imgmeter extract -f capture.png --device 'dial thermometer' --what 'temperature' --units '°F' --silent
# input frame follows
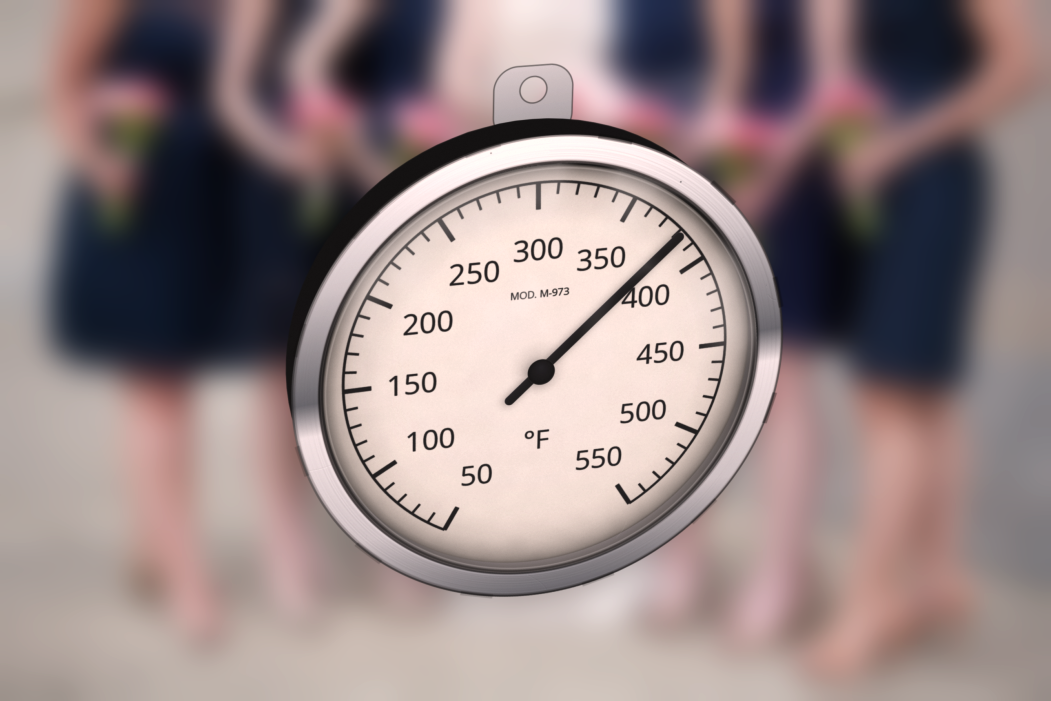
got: 380 °F
